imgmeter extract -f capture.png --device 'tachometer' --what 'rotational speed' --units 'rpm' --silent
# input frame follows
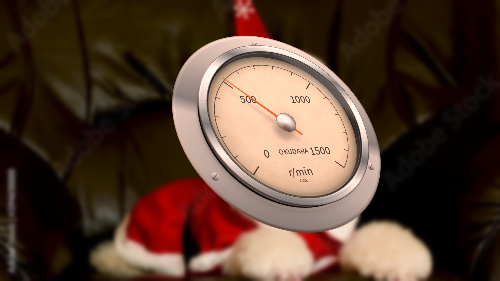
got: 500 rpm
